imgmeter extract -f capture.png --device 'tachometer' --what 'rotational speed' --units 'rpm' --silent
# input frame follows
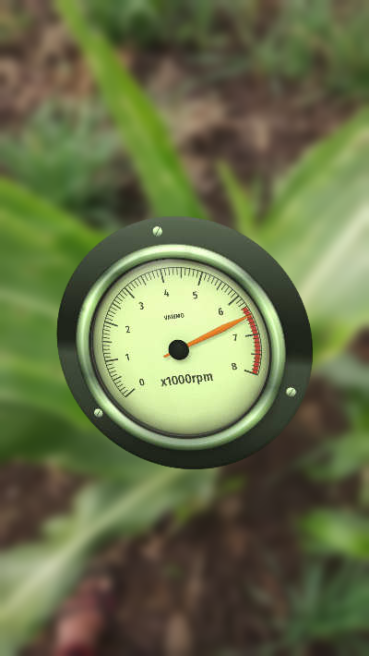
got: 6500 rpm
